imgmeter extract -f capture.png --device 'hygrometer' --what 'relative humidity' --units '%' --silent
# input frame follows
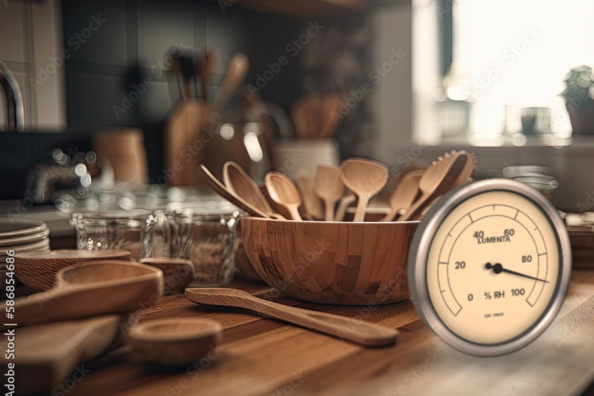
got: 90 %
